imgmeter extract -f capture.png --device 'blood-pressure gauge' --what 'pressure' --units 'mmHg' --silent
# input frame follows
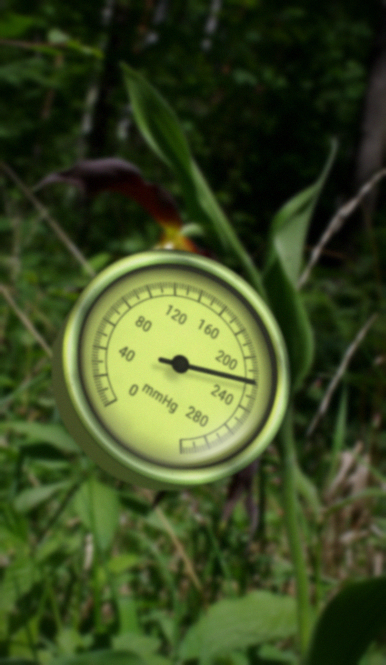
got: 220 mmHg
